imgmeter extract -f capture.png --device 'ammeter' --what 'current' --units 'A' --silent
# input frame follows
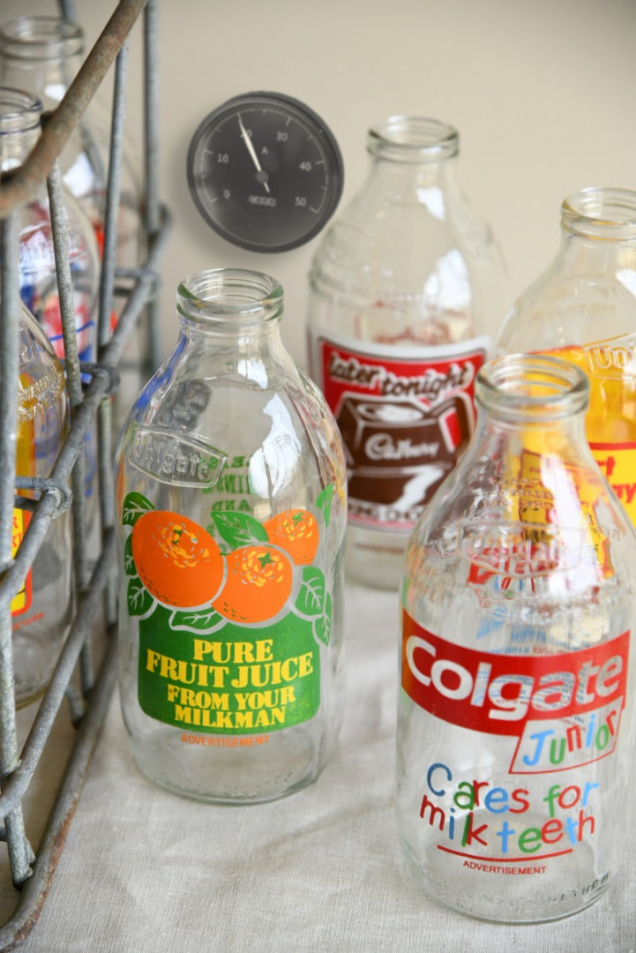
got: 20 A
